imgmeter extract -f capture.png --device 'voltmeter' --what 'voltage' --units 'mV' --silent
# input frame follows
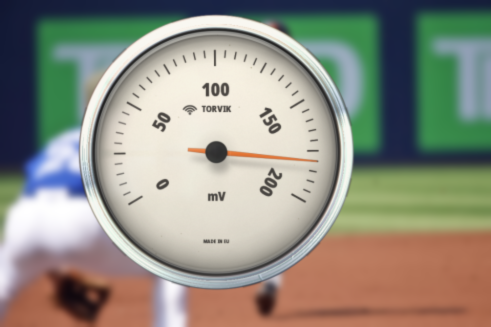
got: 180 mV
